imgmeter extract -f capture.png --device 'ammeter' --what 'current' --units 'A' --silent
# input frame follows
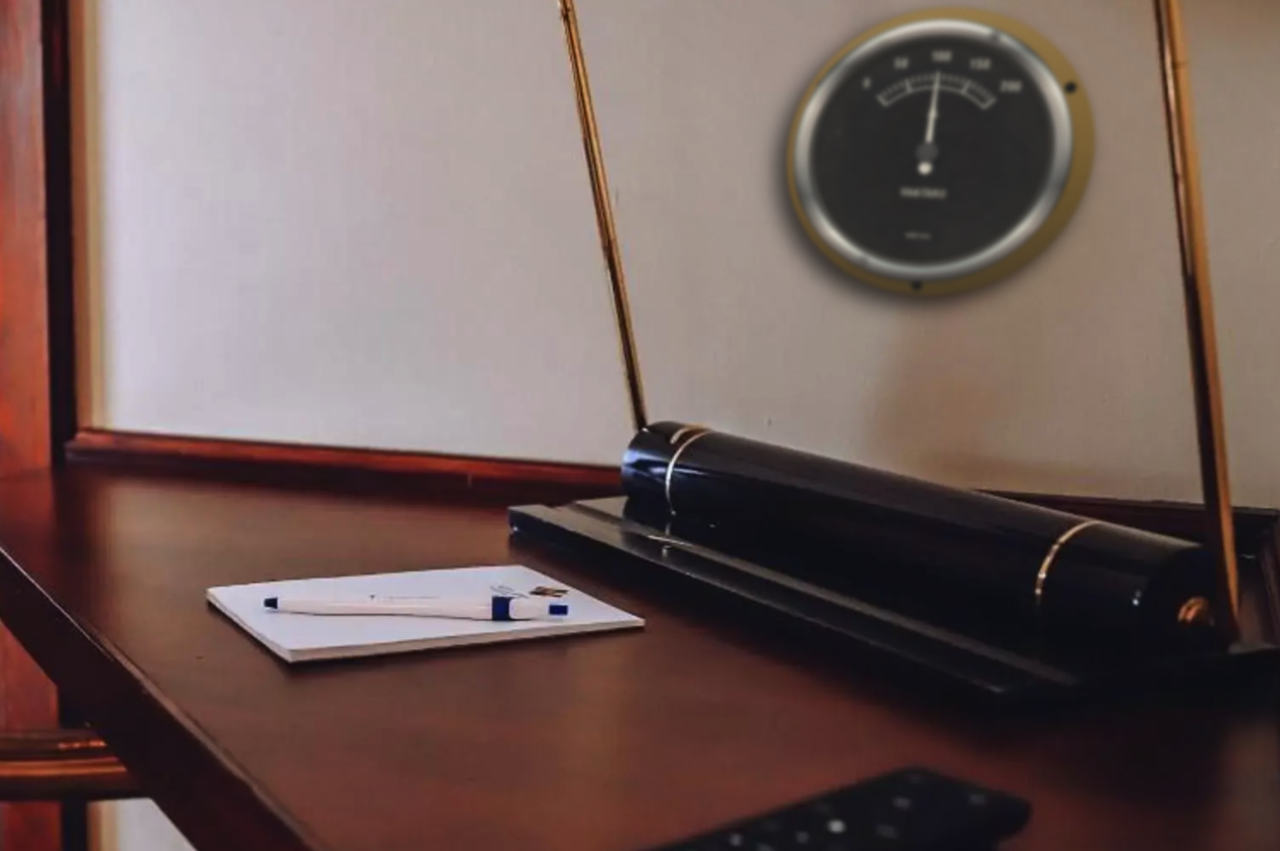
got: 100 A
